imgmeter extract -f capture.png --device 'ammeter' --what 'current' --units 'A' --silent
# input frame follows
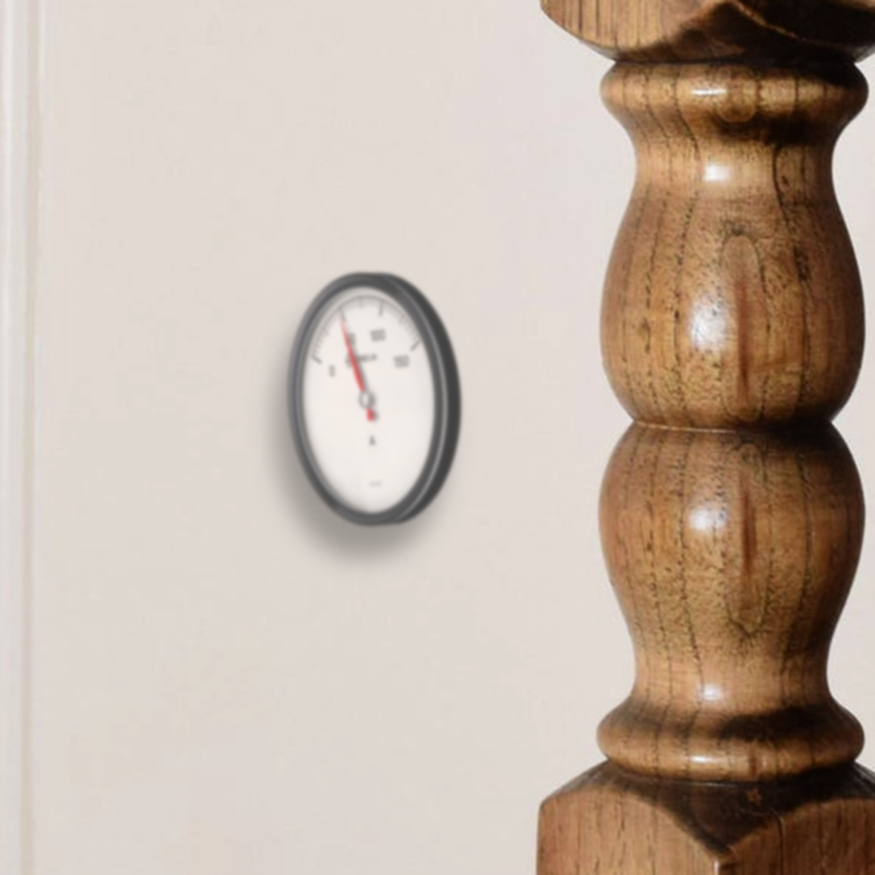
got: 50 A
